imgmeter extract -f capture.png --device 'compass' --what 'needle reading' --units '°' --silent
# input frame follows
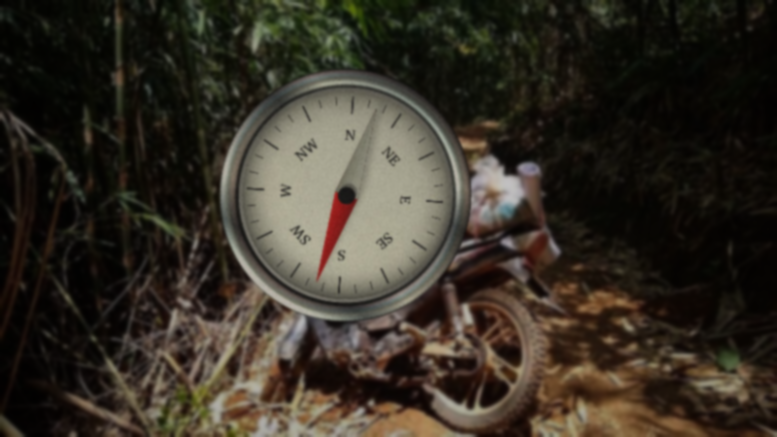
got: 195 °
